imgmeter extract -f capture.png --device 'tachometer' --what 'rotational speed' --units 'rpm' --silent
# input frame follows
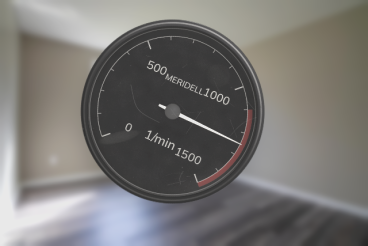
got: 1250 rpm
